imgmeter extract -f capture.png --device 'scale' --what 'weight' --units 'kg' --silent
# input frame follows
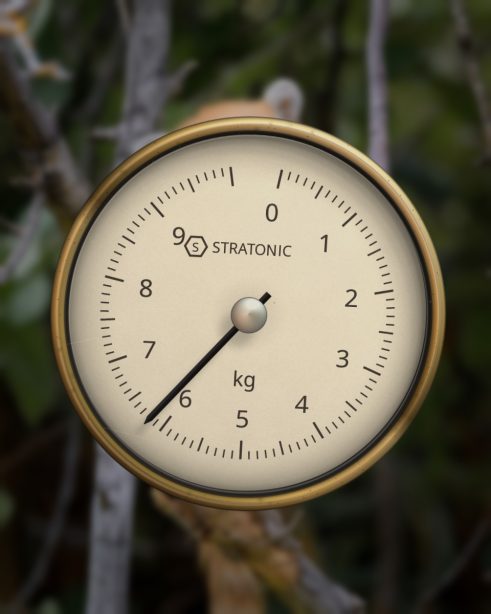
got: 6.2 kg
